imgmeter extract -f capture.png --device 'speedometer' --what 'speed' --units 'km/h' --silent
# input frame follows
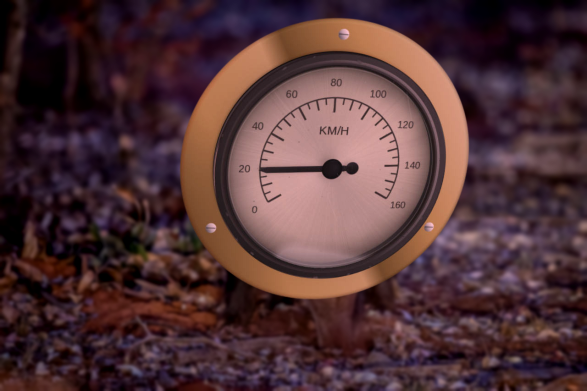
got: 20 km/h
